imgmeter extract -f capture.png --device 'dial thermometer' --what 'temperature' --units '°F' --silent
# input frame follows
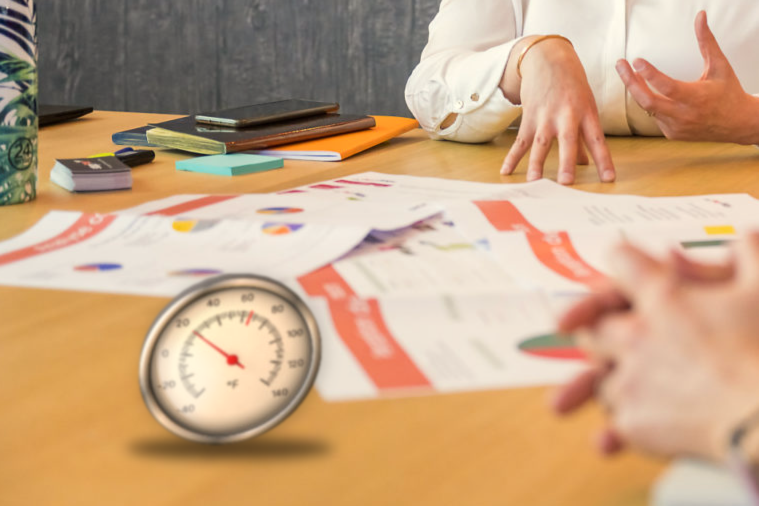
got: 20 °F
